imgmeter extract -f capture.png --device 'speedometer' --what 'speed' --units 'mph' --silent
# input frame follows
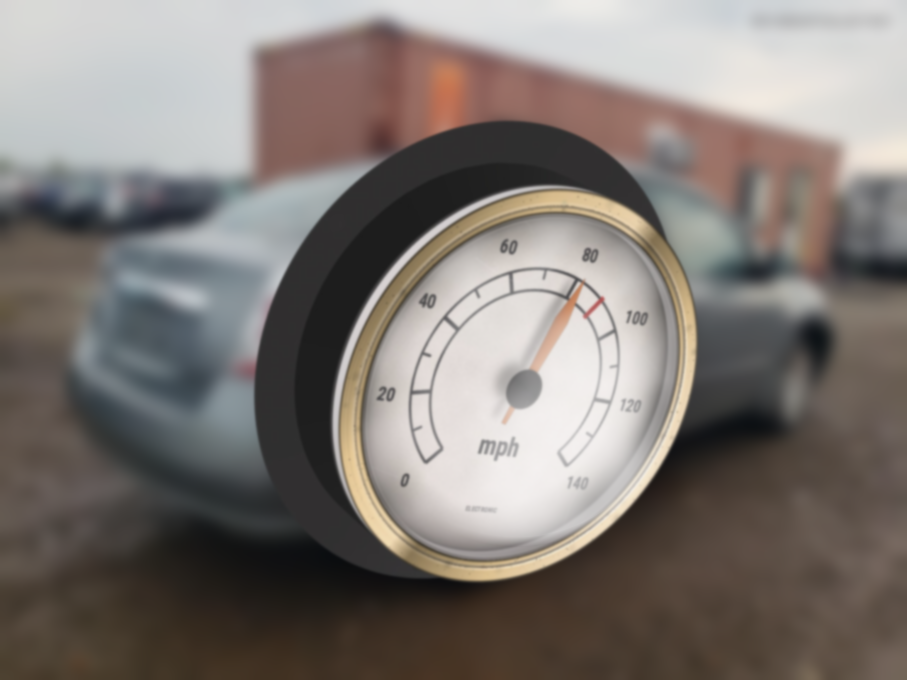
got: 80 mph
